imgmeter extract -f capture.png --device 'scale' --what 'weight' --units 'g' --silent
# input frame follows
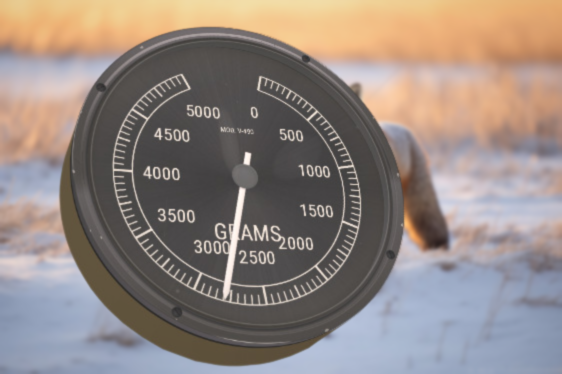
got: 2800 g
